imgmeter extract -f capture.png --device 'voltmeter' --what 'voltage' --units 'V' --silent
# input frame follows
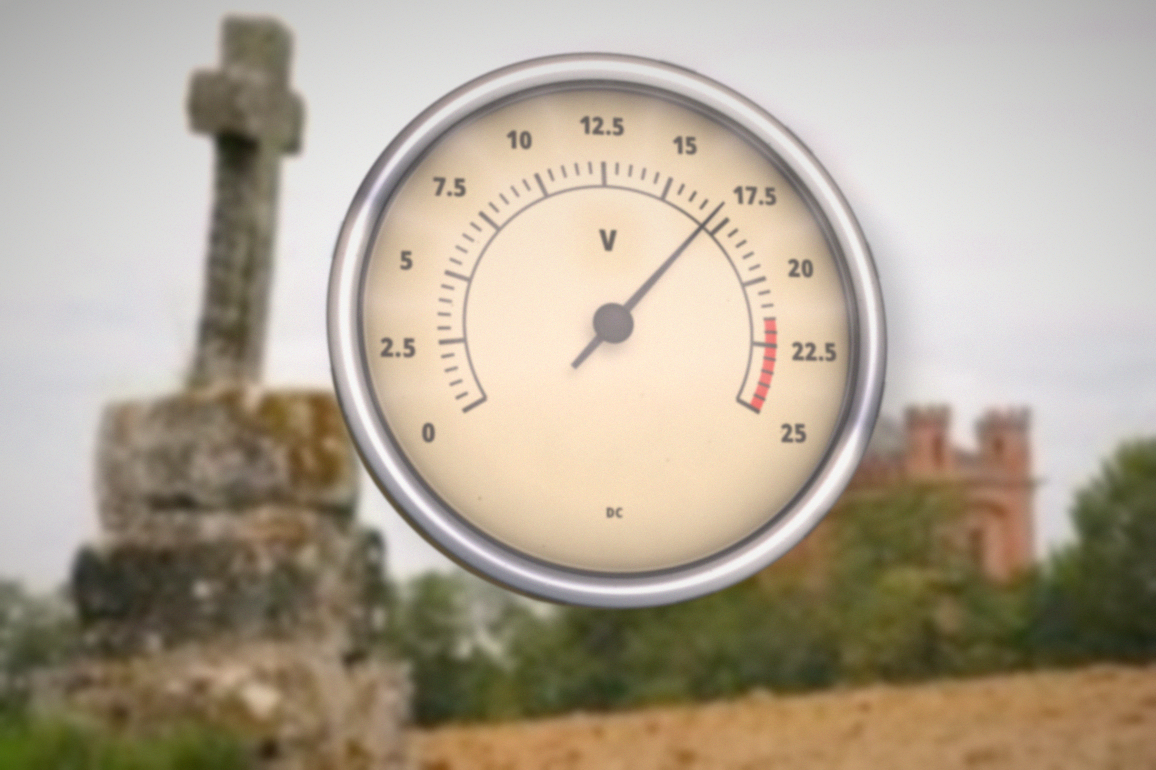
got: 17 V
